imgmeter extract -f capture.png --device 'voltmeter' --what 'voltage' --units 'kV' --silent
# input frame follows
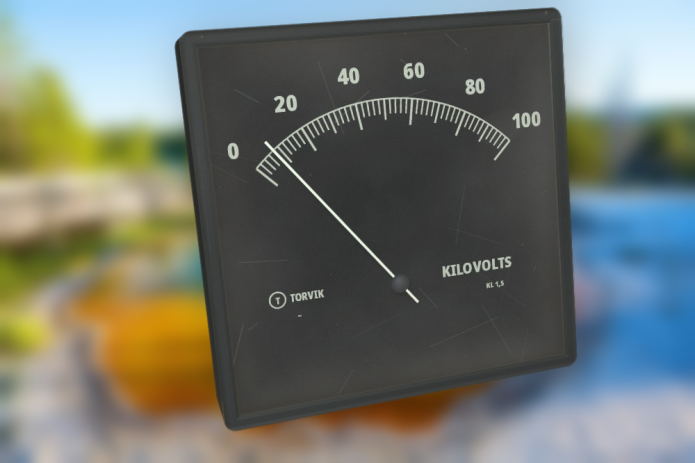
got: 8 kV
